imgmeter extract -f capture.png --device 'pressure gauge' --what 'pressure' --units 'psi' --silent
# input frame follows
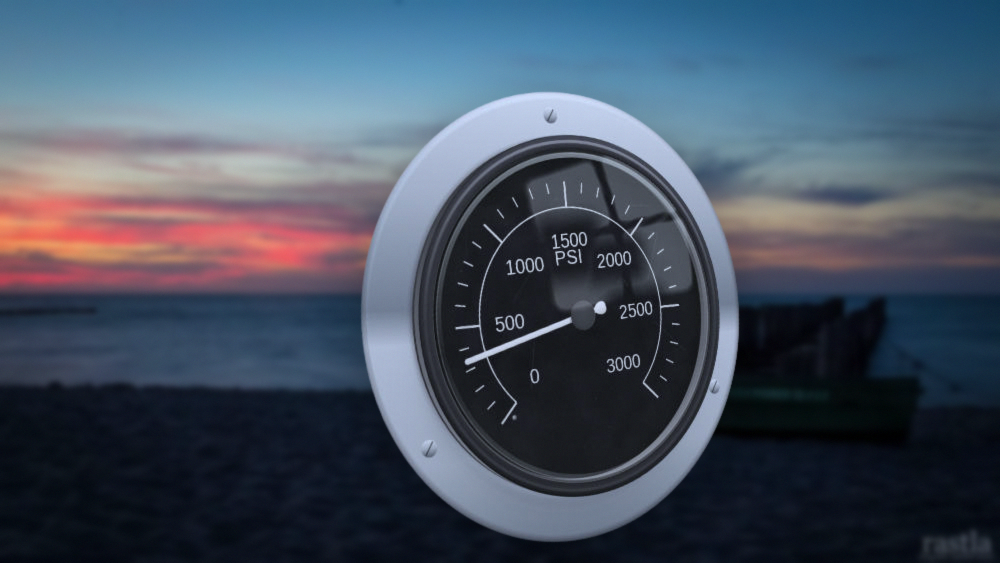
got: 350 psi
